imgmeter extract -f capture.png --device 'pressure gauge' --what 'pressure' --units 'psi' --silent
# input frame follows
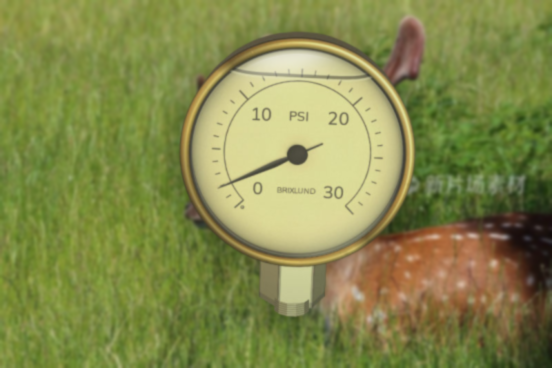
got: 2 psi
